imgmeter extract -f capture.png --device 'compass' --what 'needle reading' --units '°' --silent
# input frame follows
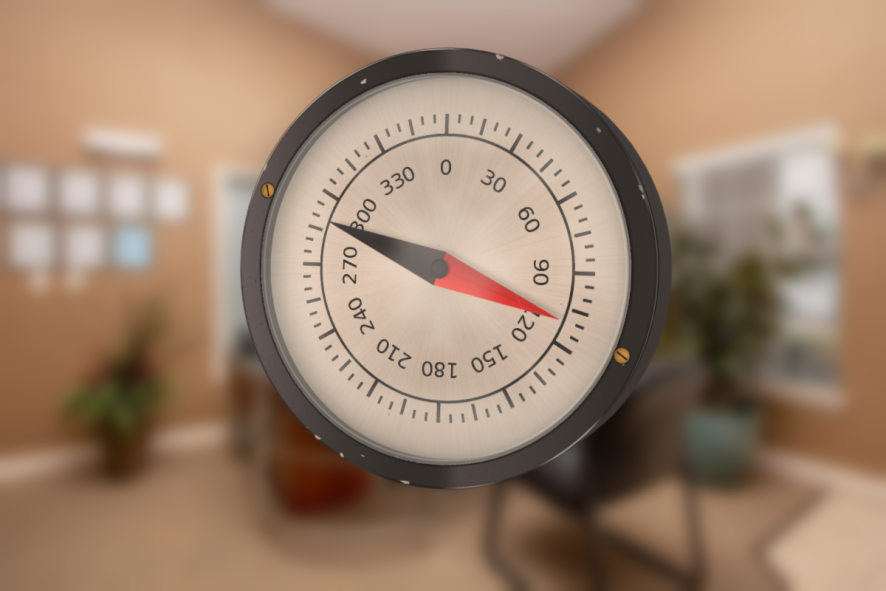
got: 110 °
